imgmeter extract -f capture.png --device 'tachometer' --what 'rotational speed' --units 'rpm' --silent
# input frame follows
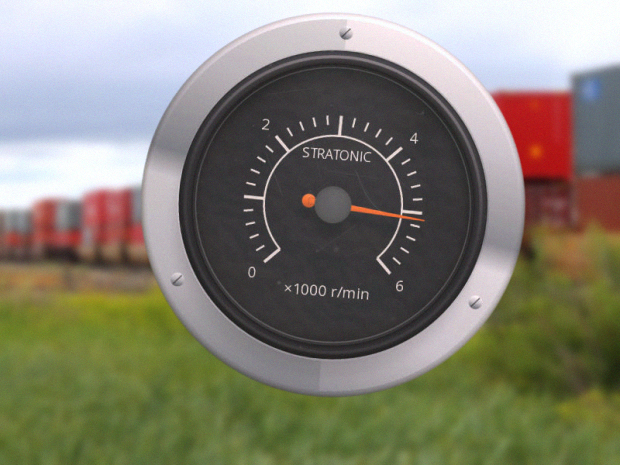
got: 5100 rpm
